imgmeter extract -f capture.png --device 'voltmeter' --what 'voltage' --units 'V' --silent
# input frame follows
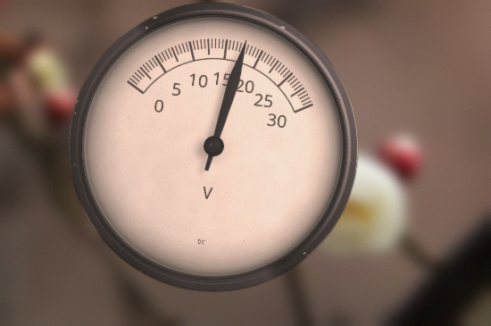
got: 17.5 V
